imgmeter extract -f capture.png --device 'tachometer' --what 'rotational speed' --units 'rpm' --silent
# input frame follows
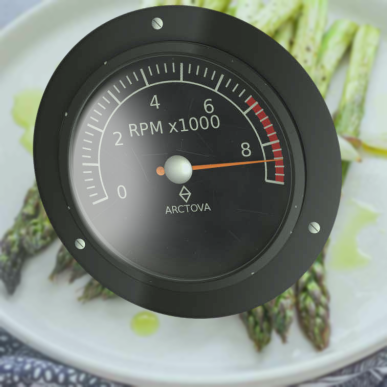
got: 8400 rpm
